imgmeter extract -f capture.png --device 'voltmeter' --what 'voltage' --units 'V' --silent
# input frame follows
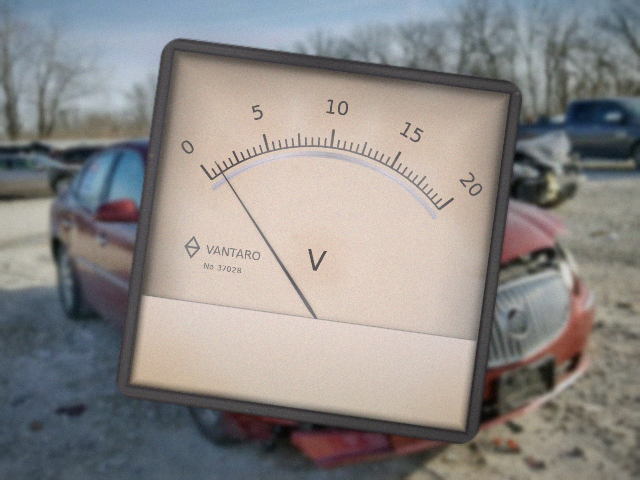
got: 1 V
